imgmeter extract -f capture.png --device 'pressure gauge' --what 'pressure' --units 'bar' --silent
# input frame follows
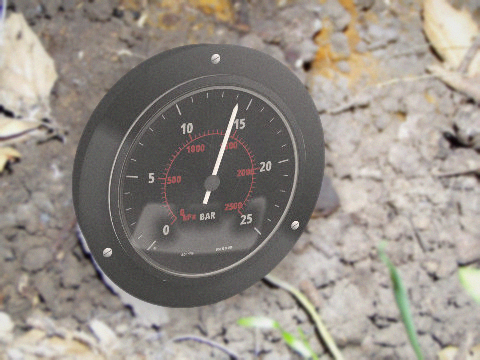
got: 14 bar
